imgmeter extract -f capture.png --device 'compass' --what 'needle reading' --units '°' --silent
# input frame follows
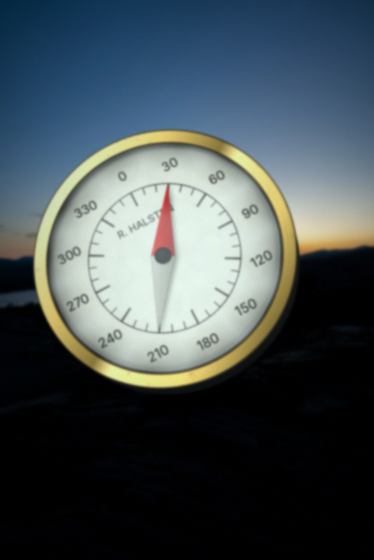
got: 30 °
